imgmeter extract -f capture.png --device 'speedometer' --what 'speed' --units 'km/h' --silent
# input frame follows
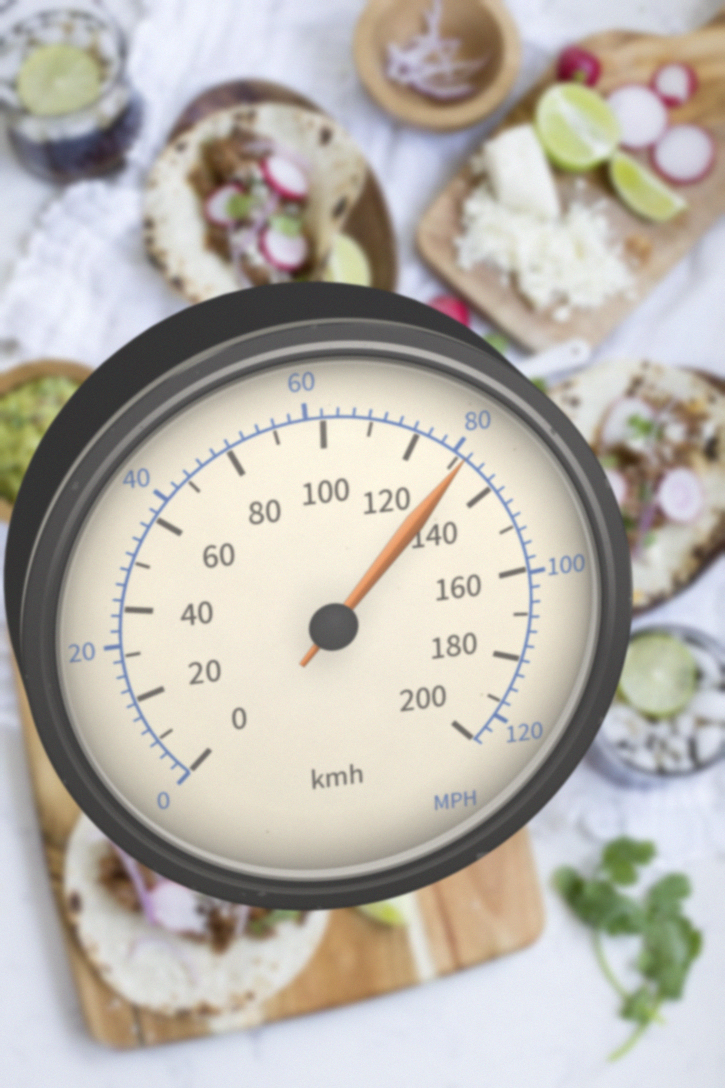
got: 130 km/h
